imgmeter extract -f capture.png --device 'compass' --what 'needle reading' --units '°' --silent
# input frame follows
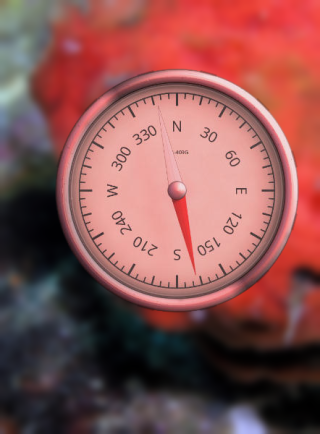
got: 167.5 °
